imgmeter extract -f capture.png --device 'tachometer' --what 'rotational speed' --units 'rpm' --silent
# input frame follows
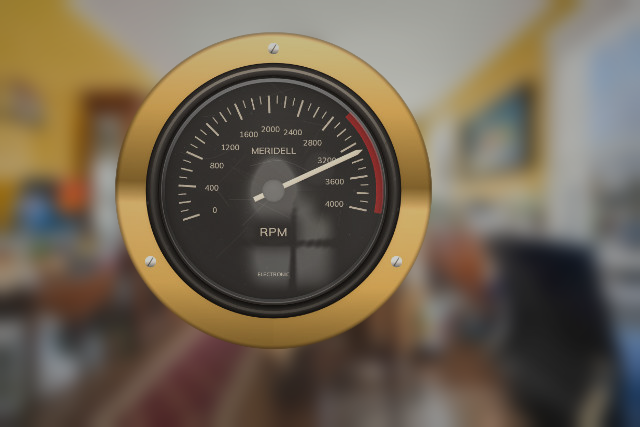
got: 3300 rpm
